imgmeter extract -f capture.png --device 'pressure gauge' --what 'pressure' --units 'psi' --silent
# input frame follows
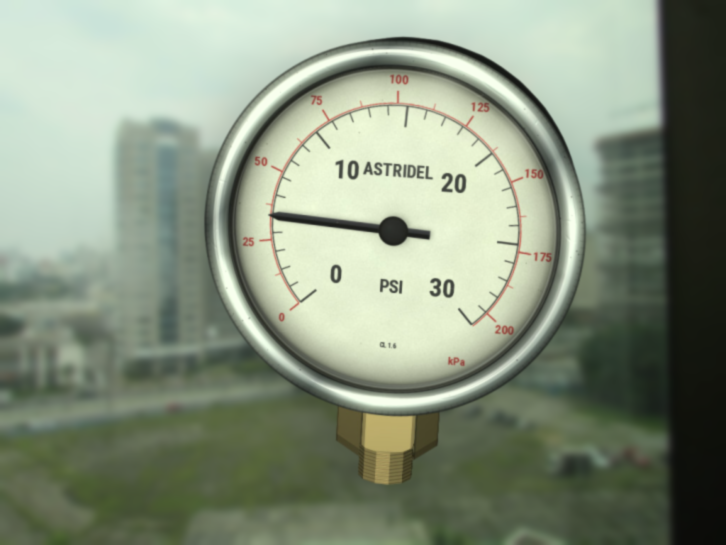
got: 5 psi
